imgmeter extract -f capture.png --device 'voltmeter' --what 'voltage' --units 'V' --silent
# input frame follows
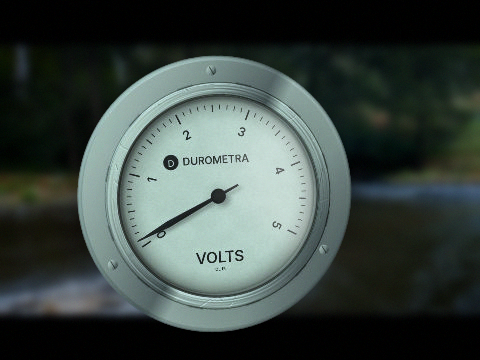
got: 0.1 V
